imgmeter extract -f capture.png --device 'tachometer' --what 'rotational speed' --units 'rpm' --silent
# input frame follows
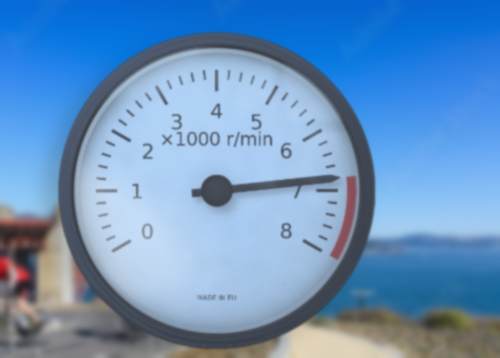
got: 6800 rpm
